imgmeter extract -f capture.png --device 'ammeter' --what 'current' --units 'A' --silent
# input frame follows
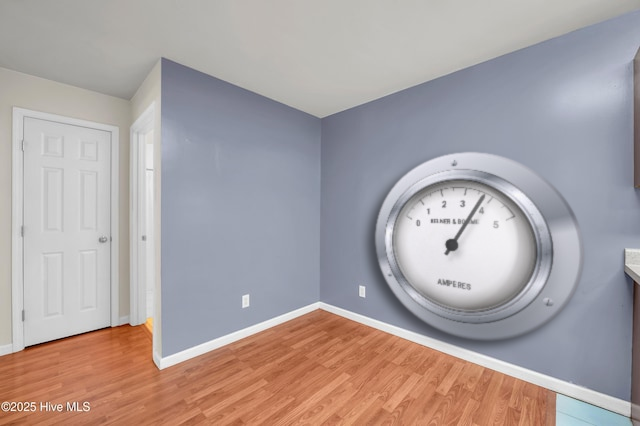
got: 3.75 A
